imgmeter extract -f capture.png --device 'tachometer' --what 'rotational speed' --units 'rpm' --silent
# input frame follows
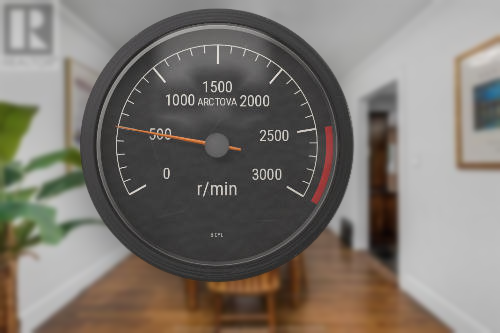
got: 500 rpm
